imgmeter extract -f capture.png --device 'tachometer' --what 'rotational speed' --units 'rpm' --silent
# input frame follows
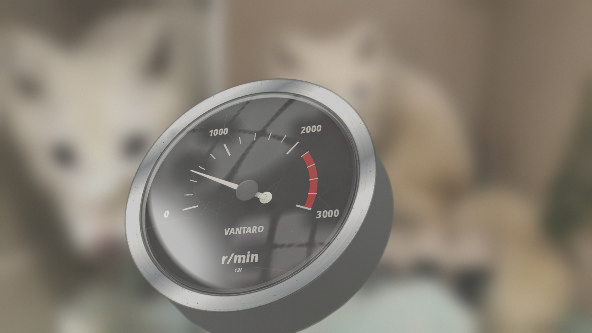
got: 500 rpm
